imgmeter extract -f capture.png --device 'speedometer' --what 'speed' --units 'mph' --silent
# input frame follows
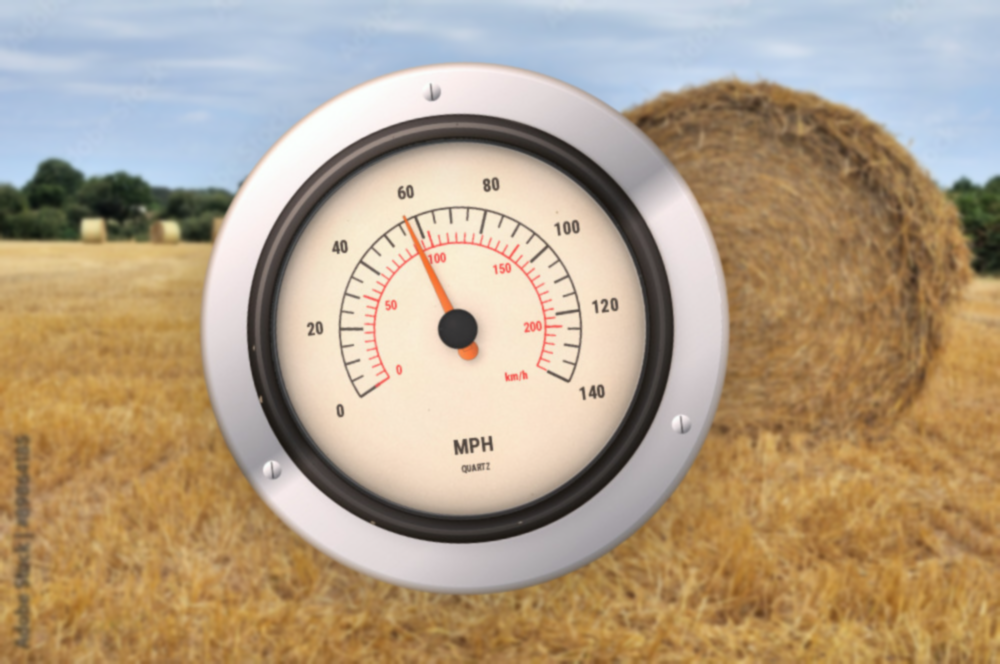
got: 57.5 mph
